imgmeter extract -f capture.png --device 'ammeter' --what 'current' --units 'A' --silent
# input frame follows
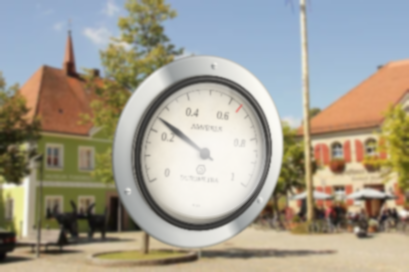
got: 0.25 A
